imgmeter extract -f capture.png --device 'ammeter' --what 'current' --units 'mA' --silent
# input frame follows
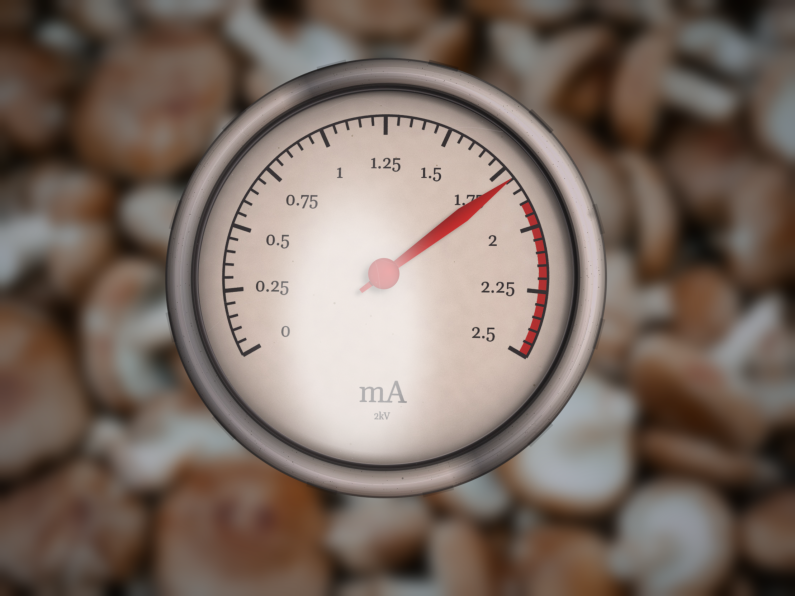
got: 1.8 mA
